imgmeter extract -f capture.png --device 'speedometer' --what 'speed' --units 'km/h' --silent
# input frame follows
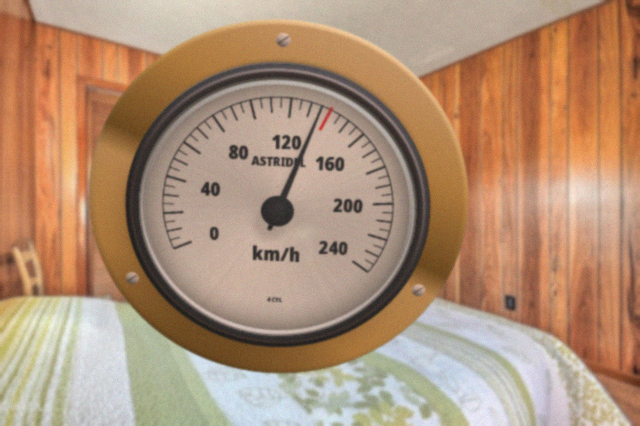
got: 135 km/h
